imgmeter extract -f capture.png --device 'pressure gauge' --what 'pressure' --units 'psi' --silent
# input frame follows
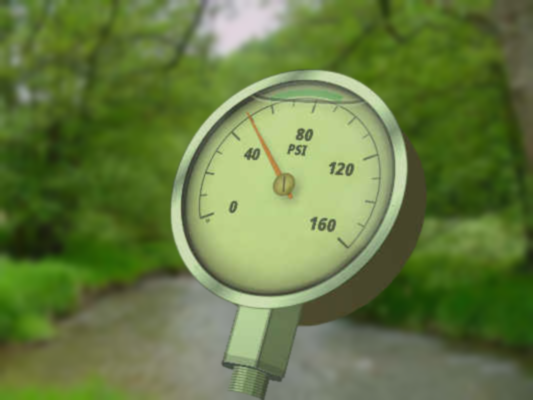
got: 50 psi
